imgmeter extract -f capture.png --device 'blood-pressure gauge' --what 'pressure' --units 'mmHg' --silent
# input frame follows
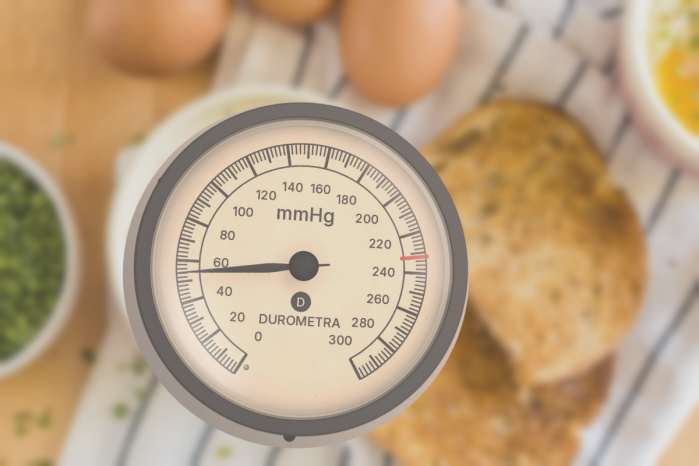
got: 54 mmHg
